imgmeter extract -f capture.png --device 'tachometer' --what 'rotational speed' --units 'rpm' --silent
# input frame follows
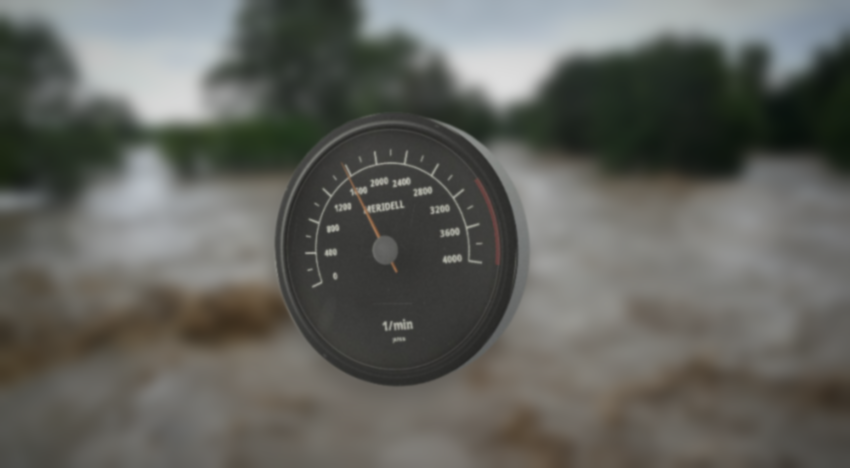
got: 1600 rpm
